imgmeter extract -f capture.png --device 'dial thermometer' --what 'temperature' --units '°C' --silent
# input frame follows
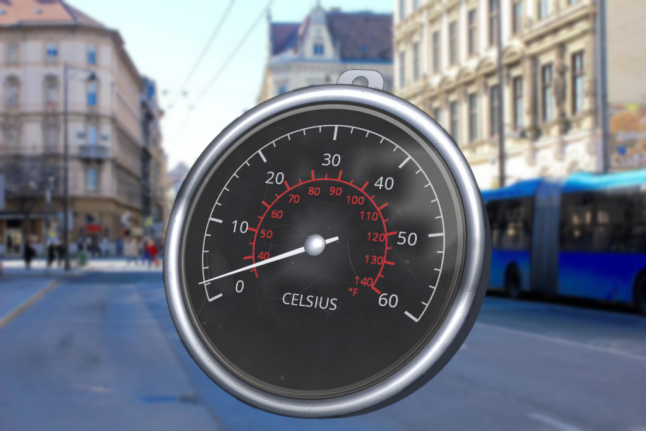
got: 2 °C
